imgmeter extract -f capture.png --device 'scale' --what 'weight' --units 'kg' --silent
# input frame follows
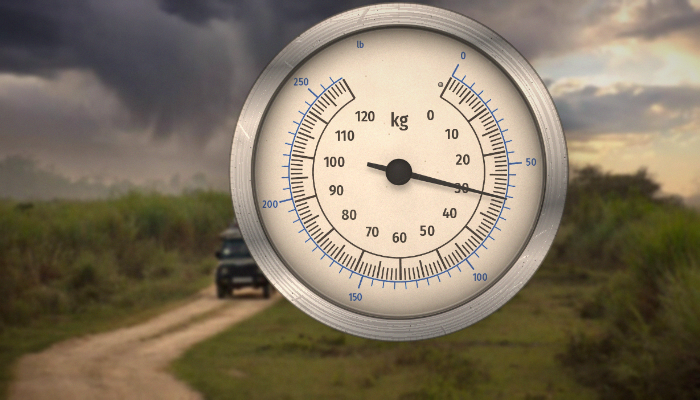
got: 30 kg
